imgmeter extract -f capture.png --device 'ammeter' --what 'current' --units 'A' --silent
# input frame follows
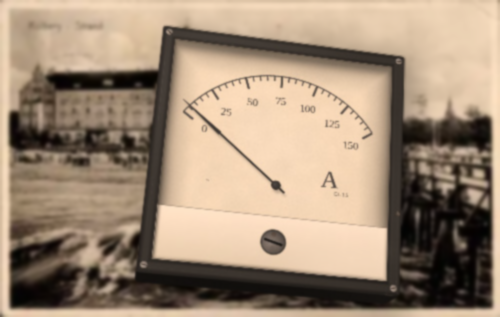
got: 5 A
